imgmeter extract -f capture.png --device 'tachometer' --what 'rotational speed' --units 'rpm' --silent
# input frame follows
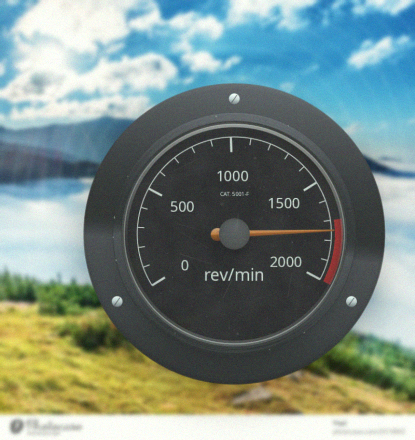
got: 1750 rpm
